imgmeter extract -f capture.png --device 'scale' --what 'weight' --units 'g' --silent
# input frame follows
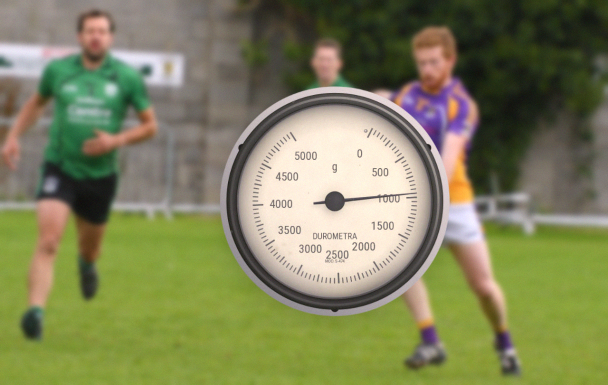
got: 950 g
